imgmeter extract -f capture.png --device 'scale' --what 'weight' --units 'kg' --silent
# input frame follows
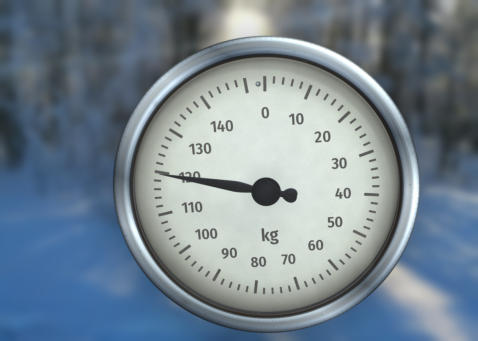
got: 120 kg
